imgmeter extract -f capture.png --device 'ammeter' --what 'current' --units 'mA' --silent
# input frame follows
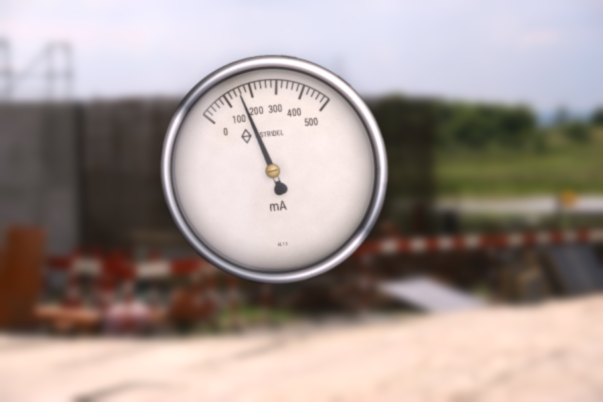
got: 160 mA
